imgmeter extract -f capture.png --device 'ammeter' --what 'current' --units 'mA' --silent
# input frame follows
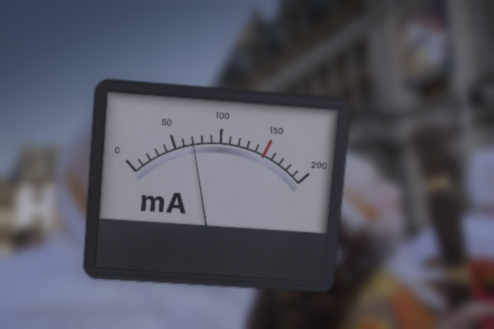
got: 70 mA
